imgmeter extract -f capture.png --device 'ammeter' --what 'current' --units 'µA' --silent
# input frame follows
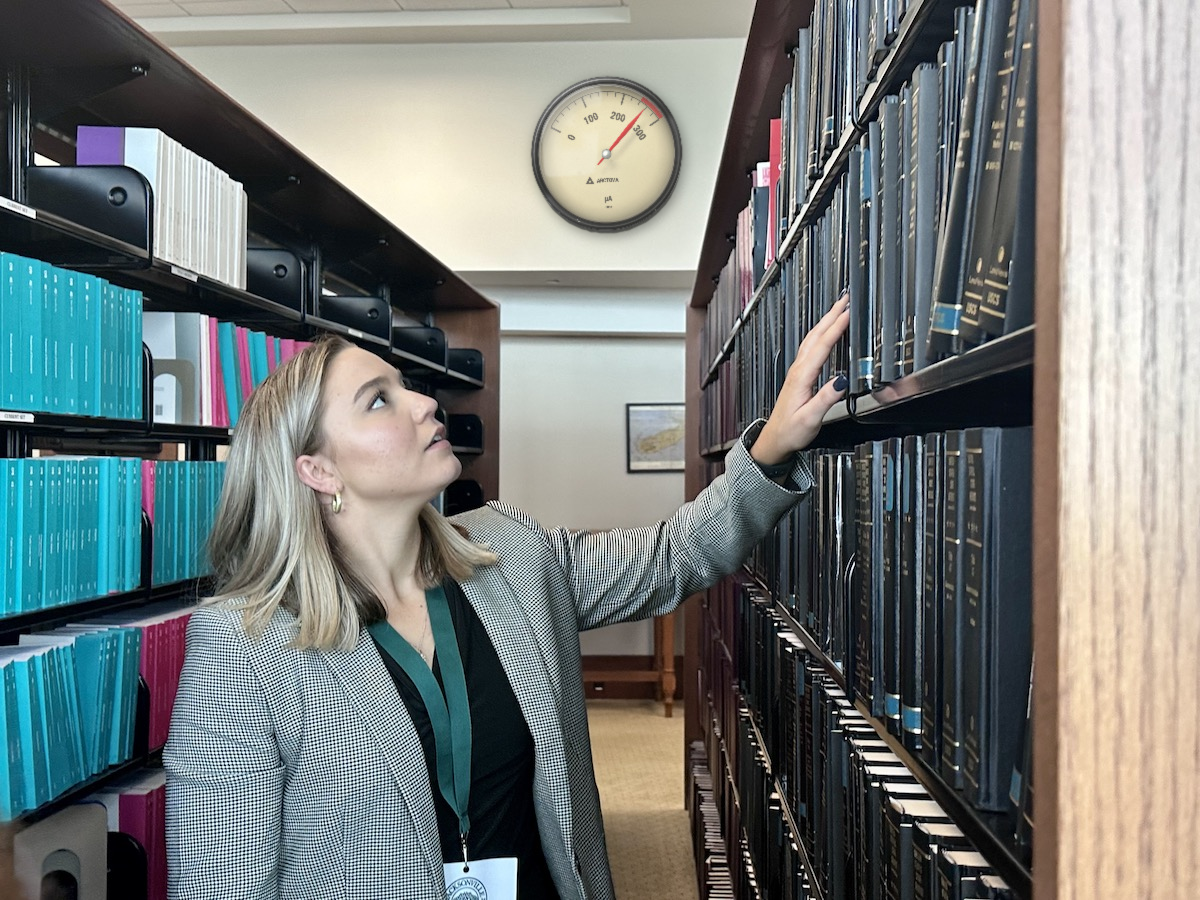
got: 260 µA
